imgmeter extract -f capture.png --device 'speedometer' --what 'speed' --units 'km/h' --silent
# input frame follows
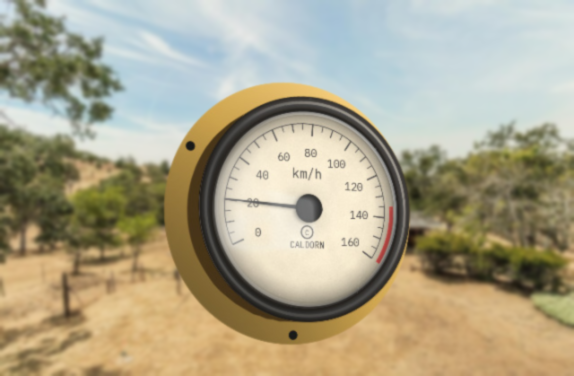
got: 20 km/h
